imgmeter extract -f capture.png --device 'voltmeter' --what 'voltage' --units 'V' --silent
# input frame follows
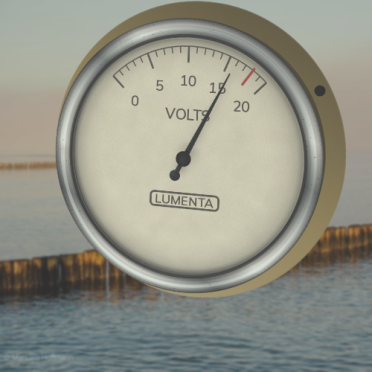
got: 16 V
